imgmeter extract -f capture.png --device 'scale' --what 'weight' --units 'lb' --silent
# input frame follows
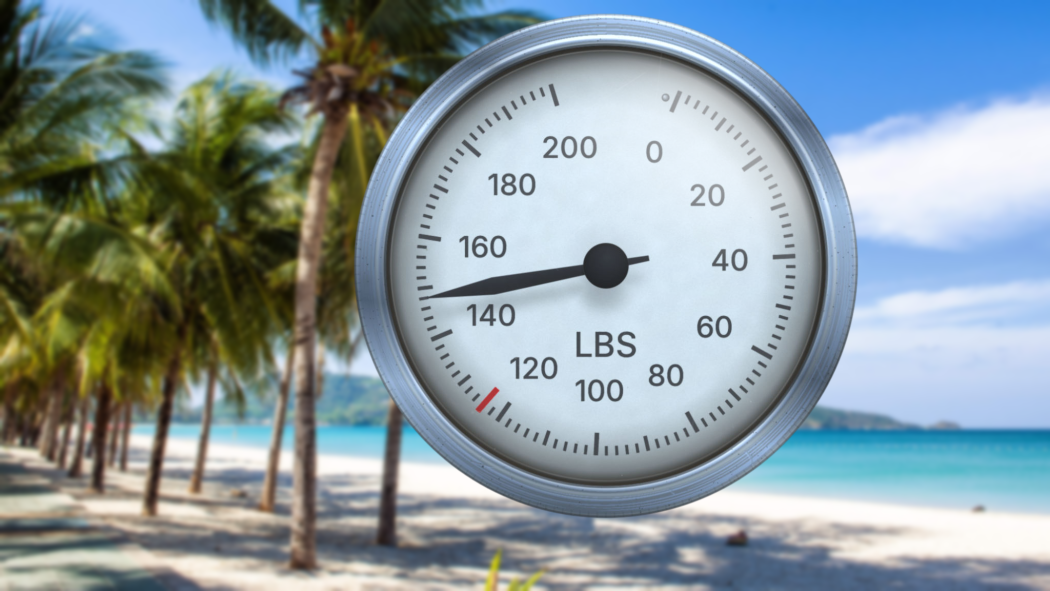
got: 148 lb
